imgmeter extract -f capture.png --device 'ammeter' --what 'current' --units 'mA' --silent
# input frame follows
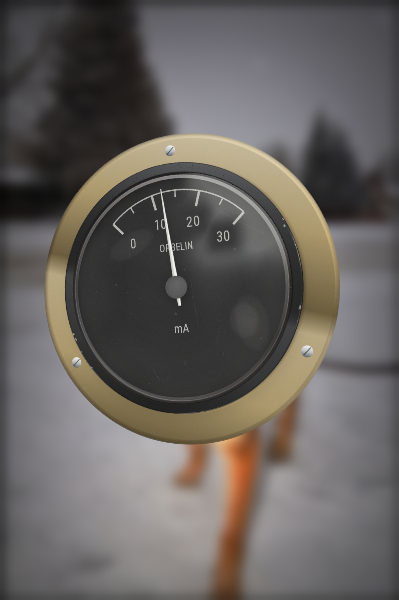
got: 12.5 mA
